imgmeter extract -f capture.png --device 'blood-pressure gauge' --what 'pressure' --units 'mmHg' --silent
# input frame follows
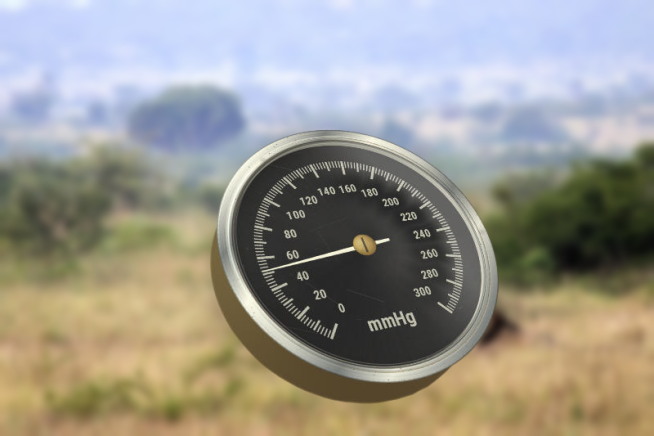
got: 50 mmHg
